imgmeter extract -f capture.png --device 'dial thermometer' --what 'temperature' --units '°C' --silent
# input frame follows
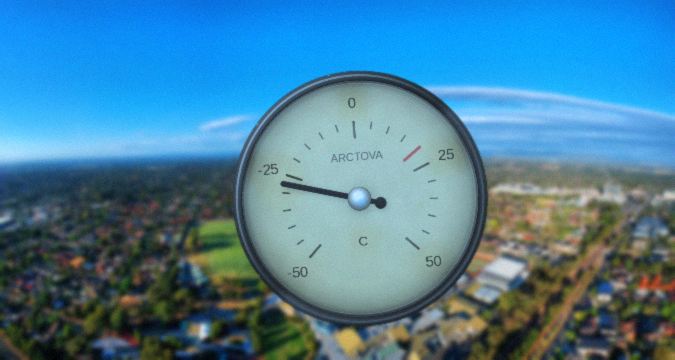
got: -27.5 °C
